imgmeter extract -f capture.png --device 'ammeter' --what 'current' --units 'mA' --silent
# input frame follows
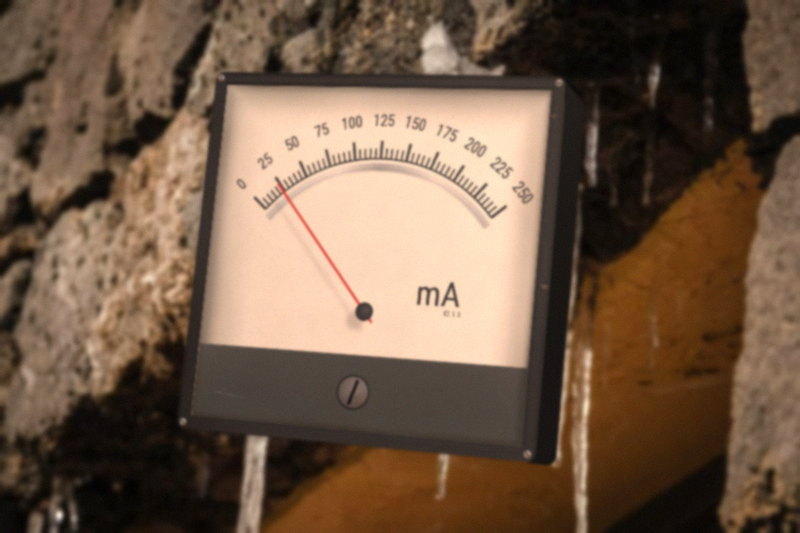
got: 25 mA
